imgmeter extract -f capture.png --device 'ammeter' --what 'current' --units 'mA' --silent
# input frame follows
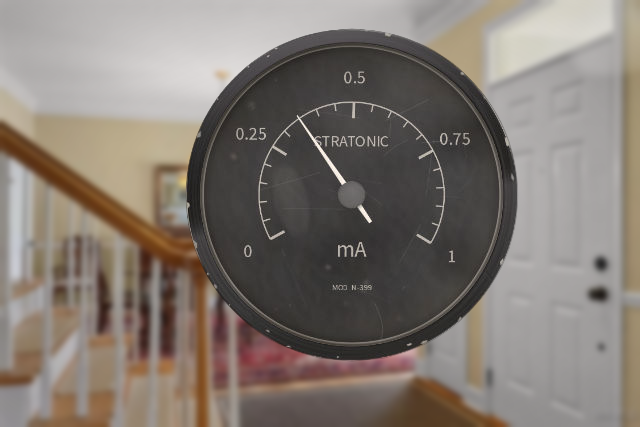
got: 0.35 mA
